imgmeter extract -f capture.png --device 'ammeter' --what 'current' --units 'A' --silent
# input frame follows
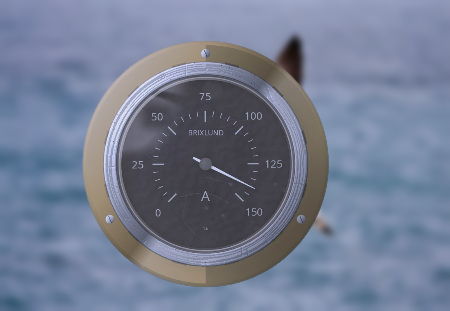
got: 140 A
